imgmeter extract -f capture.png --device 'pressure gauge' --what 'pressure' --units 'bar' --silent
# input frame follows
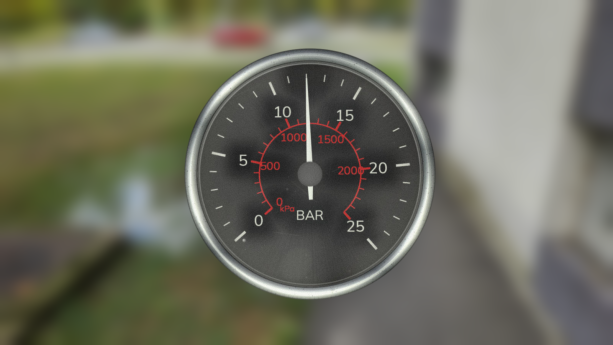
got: 12 bar
